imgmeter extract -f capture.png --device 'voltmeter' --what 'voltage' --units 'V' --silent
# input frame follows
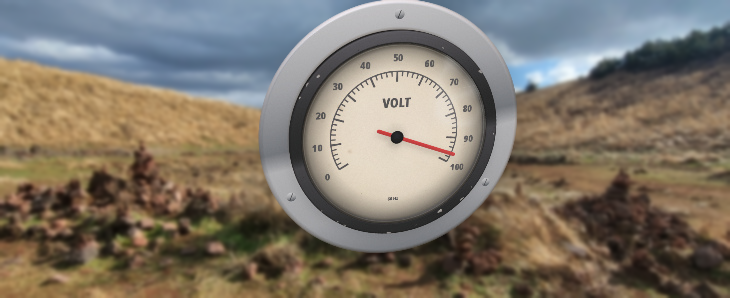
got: 96 V
